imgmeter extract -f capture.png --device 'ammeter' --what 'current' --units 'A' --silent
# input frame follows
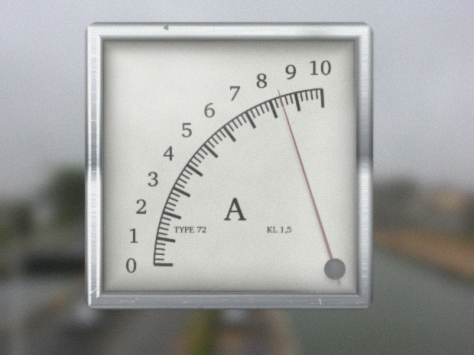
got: 8.4 A
